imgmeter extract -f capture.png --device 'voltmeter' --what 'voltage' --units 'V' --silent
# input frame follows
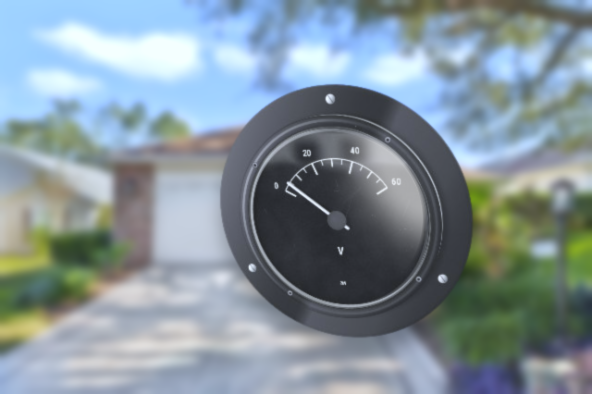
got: 5 V
